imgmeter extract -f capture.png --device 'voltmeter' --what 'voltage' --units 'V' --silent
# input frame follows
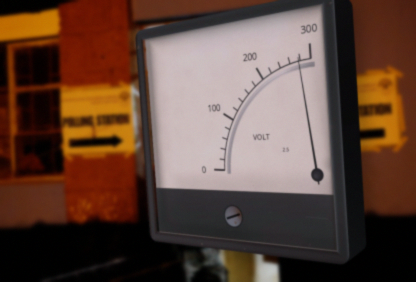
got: 280 V
